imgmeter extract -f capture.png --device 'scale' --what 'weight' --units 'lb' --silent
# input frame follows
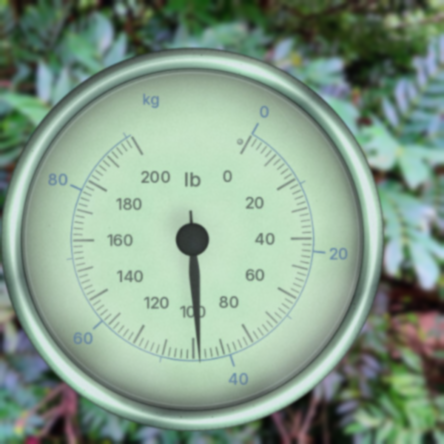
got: 98 lb
